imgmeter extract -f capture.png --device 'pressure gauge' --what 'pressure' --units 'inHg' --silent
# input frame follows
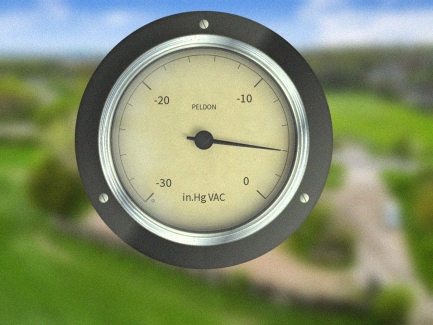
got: -4 inHg
